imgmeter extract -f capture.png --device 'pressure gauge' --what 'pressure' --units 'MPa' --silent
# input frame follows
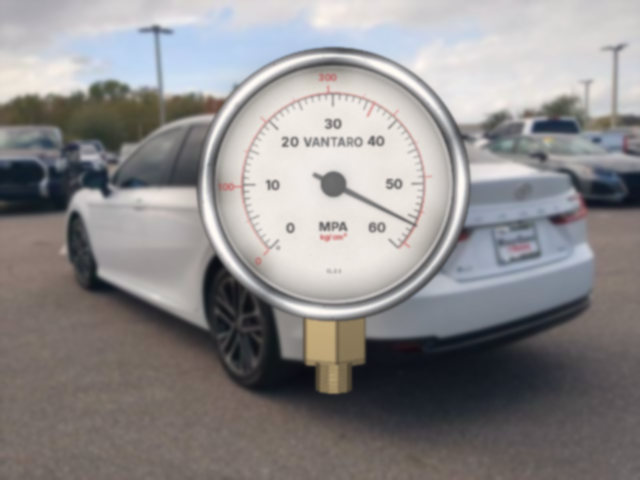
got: 56 MPa
